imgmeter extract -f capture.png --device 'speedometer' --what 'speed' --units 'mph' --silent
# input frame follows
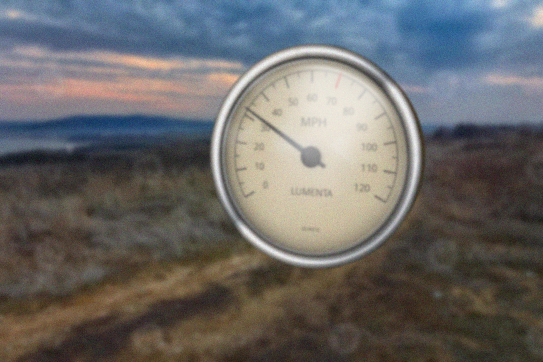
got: 32.5 mph
